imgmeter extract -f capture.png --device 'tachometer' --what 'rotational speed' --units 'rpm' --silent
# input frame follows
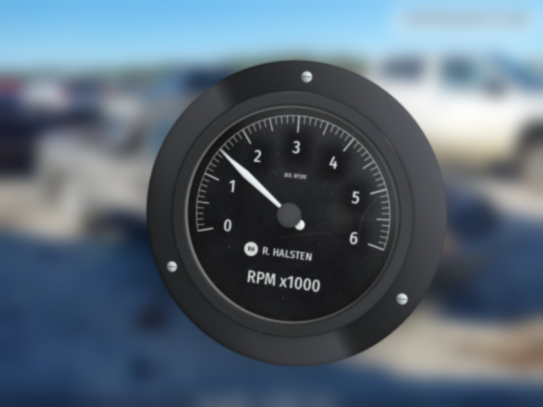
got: 1500 rpm
